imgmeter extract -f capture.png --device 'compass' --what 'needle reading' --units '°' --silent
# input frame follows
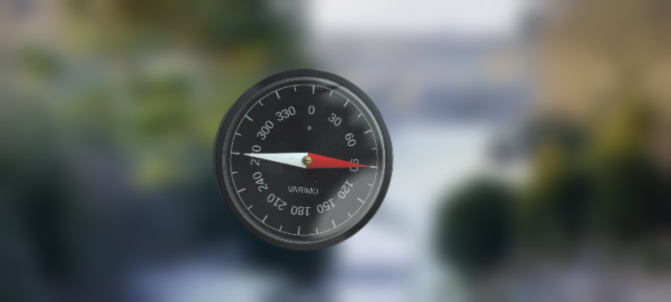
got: 90 °
